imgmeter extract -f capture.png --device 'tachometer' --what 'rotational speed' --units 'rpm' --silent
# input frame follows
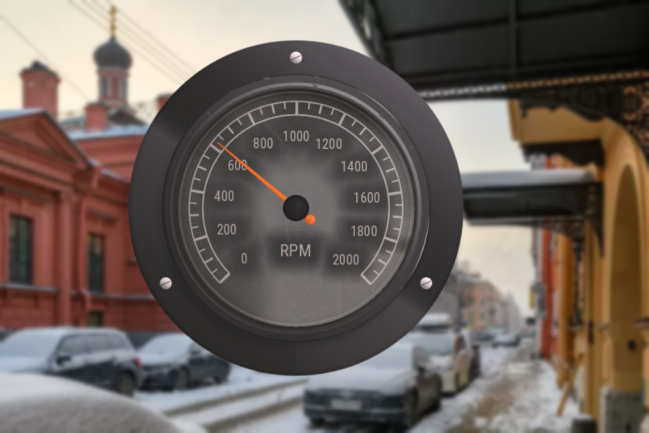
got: 625 rpm
